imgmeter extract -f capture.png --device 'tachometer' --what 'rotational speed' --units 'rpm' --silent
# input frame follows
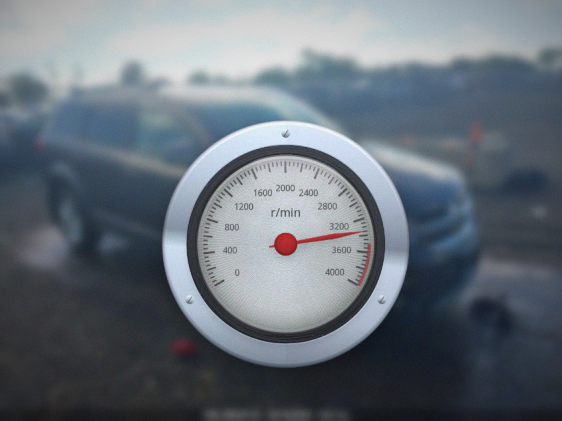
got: 3350 rpm
